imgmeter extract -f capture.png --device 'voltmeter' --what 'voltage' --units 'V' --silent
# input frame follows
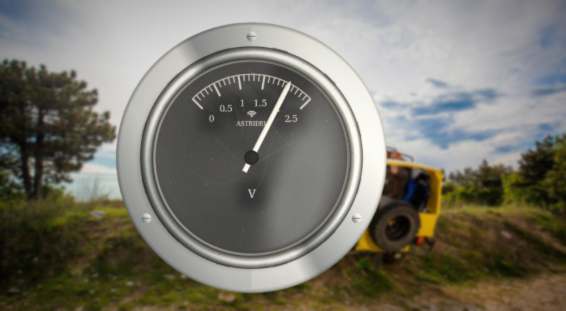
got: 2 V
